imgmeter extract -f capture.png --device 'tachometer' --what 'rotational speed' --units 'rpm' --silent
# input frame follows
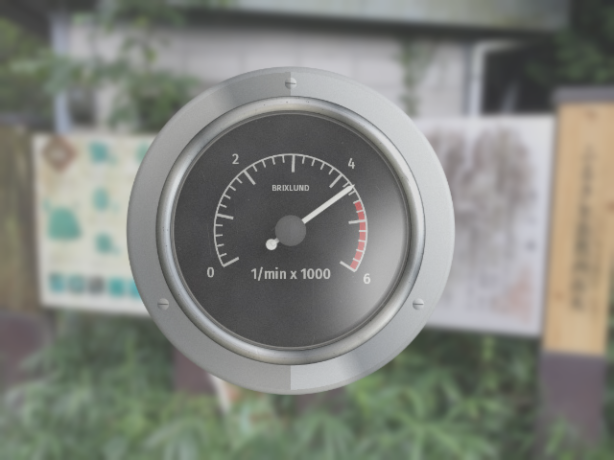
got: 4300 rpm
